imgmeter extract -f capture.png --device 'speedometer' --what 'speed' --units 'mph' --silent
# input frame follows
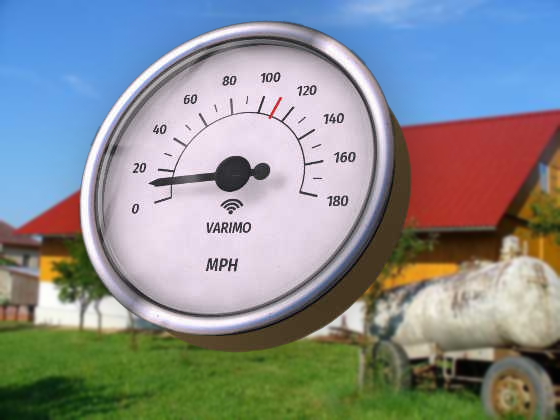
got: 10 mph
